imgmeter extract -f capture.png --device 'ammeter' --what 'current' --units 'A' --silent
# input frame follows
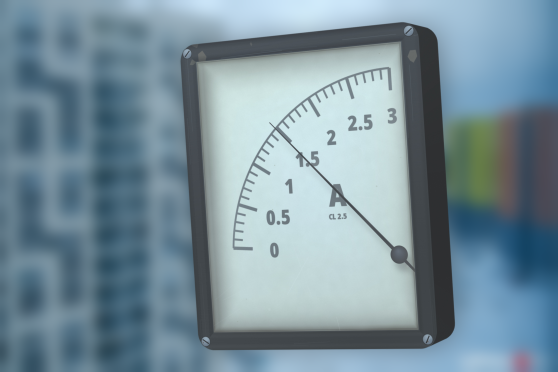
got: 1.5 A
